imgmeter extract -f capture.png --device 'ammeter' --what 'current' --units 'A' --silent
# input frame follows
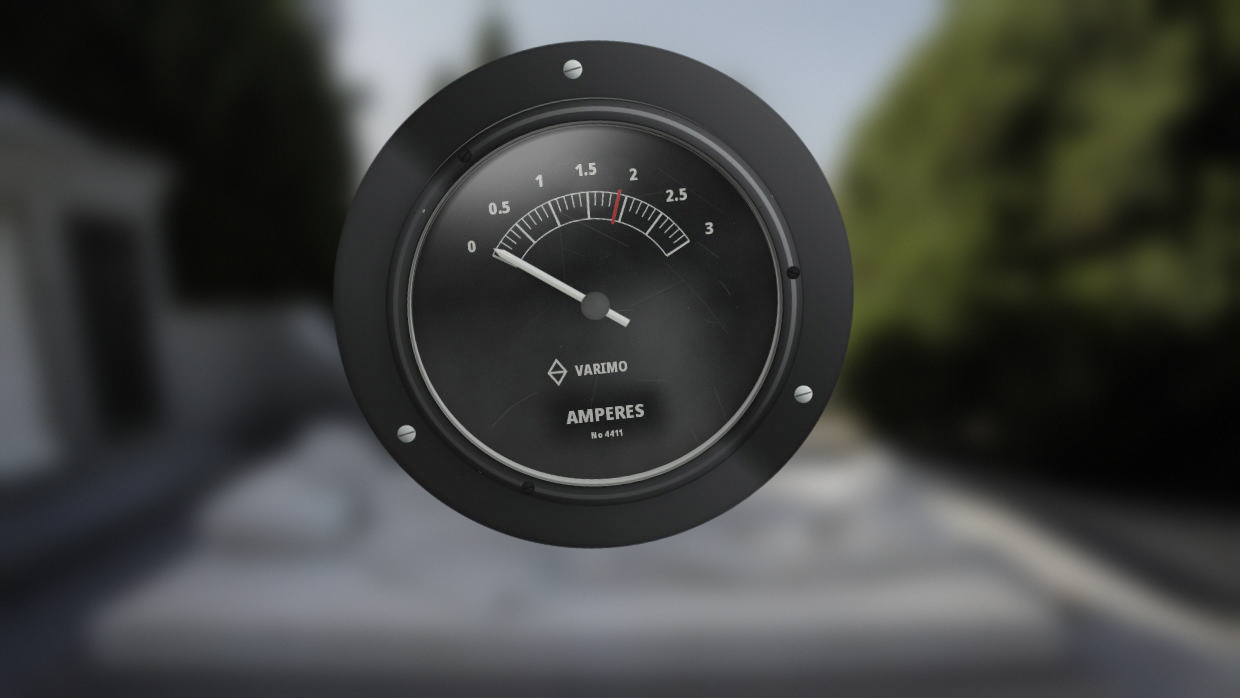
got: 0.1 A
